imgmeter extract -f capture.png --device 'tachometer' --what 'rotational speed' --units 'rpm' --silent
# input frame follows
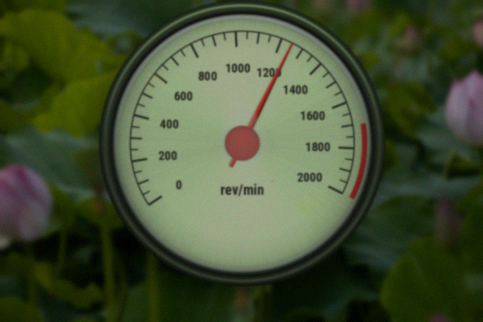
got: 1250 rpm
